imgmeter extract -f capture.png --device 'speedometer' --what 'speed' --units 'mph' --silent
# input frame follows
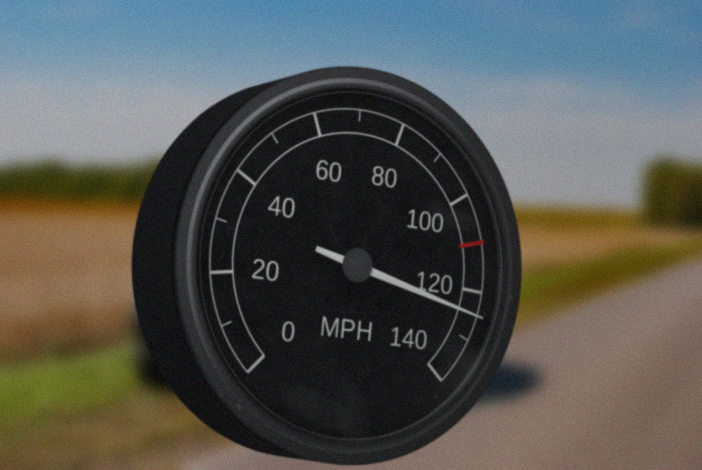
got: 125 mph
